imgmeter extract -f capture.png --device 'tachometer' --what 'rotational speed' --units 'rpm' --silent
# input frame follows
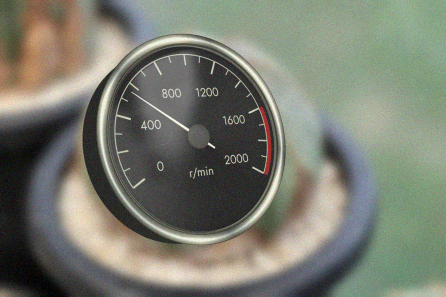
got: 550 rpm
